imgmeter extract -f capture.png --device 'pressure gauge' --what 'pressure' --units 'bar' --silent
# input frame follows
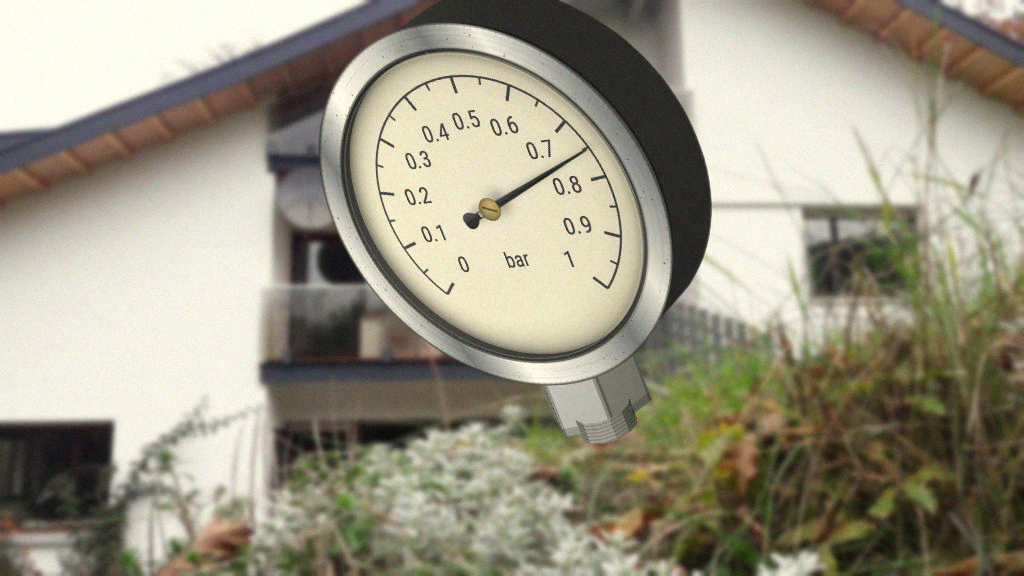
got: 0.75 bar
